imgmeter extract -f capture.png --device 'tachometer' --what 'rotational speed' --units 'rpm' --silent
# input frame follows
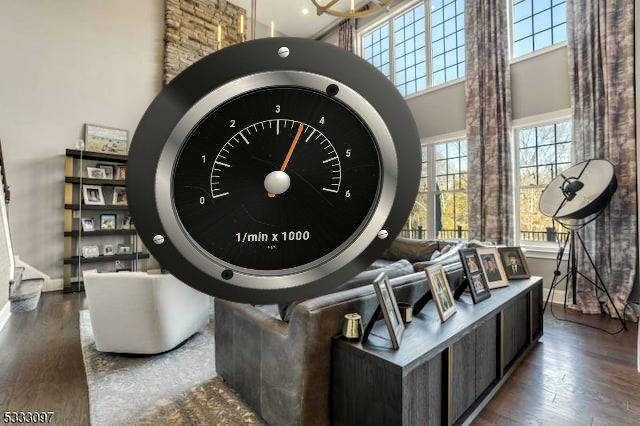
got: 3600 rpm
